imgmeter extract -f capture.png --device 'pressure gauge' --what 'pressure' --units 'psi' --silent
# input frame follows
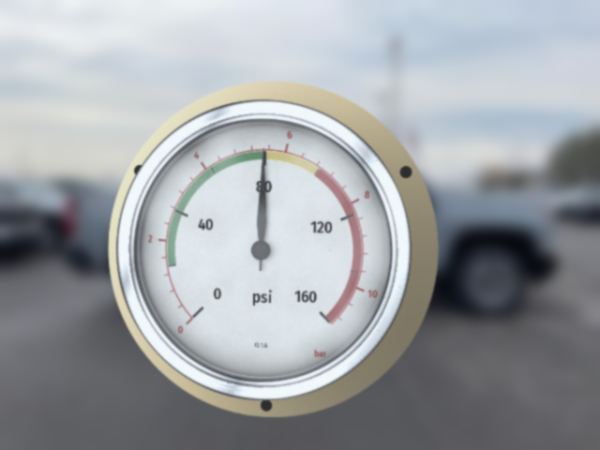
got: 80 psi
